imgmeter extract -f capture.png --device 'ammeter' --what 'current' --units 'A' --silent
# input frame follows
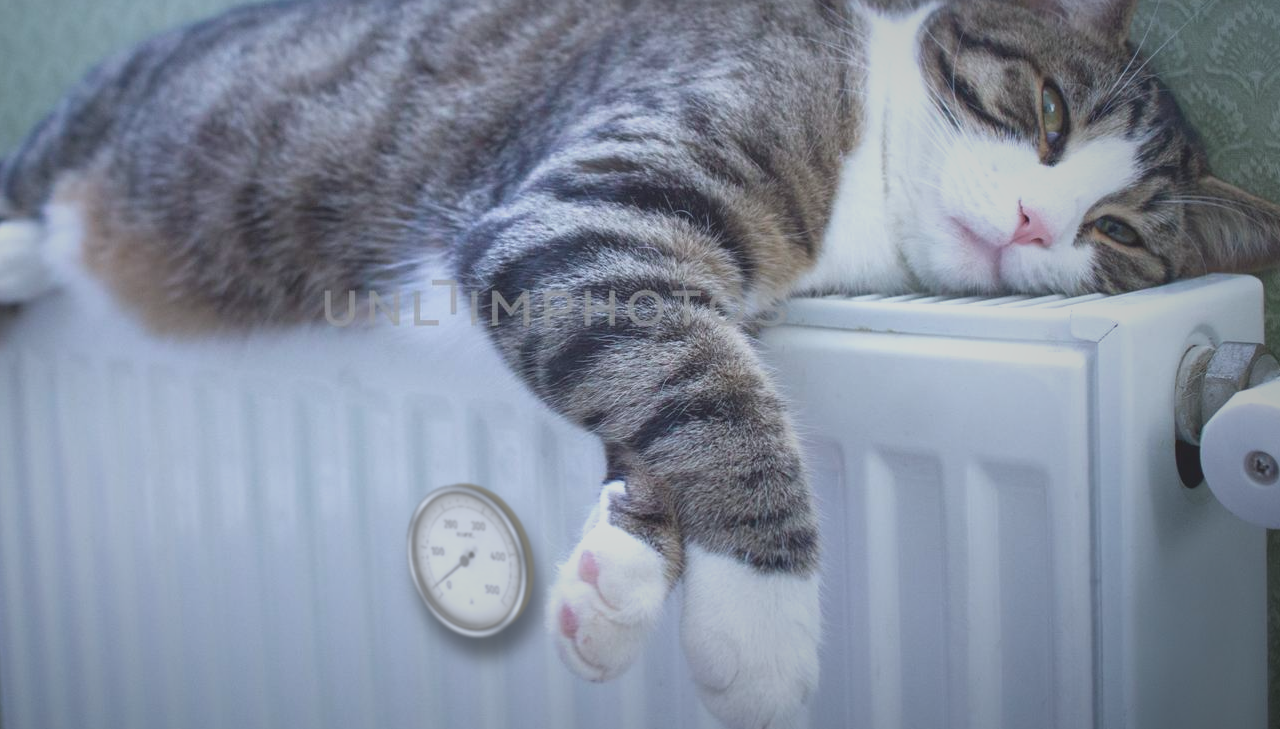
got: 20 A
